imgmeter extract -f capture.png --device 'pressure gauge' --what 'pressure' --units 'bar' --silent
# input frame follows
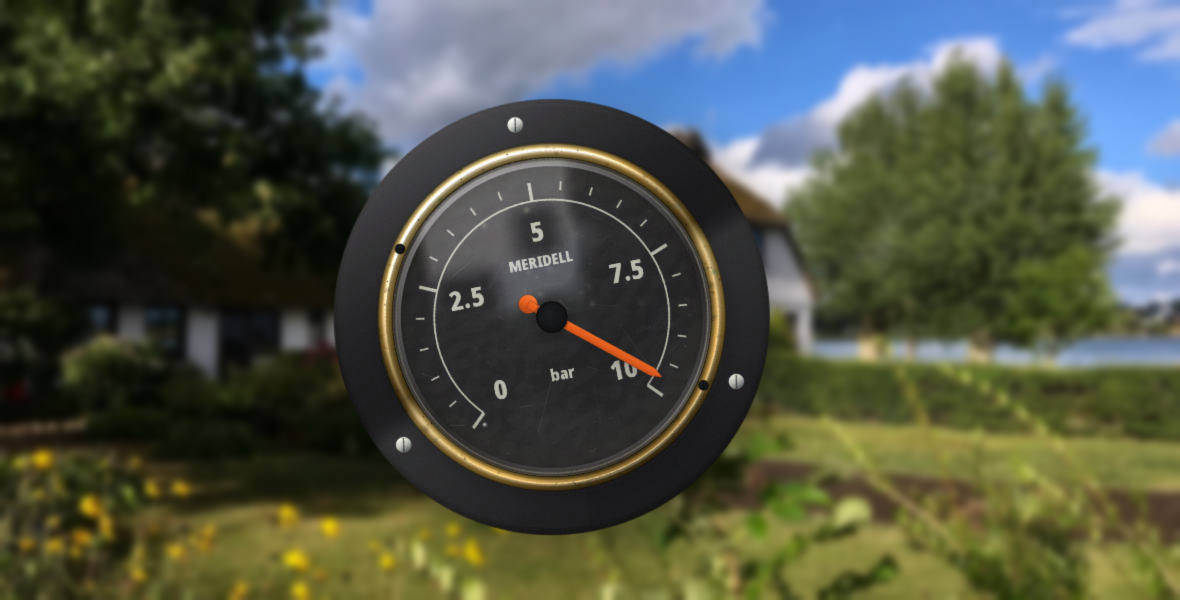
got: 9.75 bar
